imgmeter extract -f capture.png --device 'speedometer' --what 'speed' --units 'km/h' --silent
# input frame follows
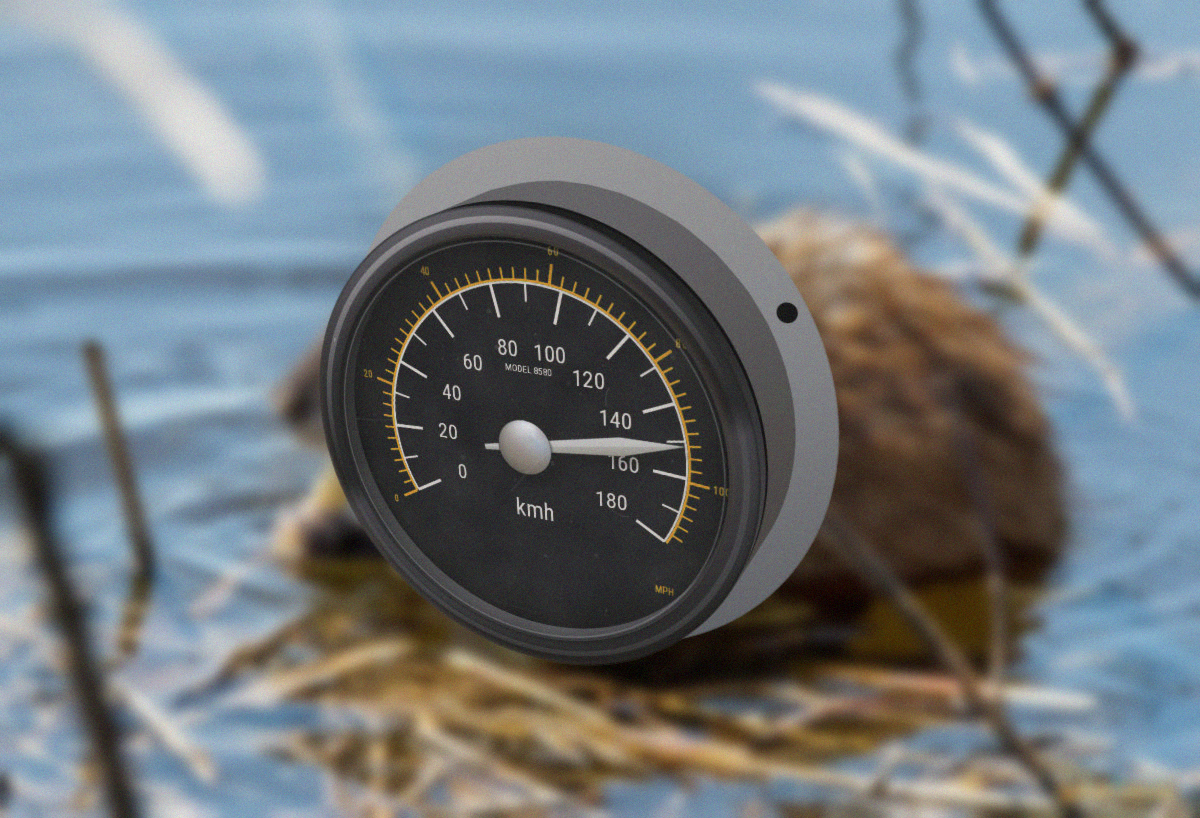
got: 150 km/h
